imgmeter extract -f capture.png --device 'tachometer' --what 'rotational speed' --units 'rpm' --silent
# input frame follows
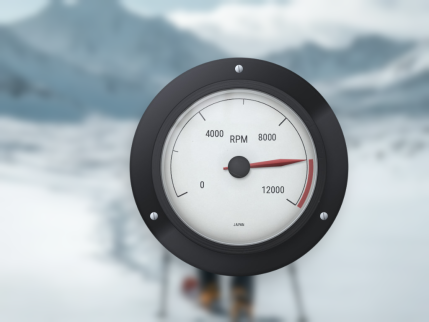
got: 10000 rpm
